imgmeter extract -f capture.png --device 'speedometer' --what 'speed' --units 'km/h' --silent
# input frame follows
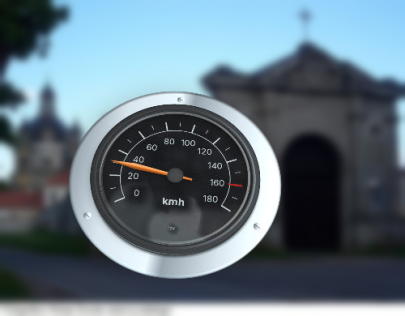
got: 30 km/h
